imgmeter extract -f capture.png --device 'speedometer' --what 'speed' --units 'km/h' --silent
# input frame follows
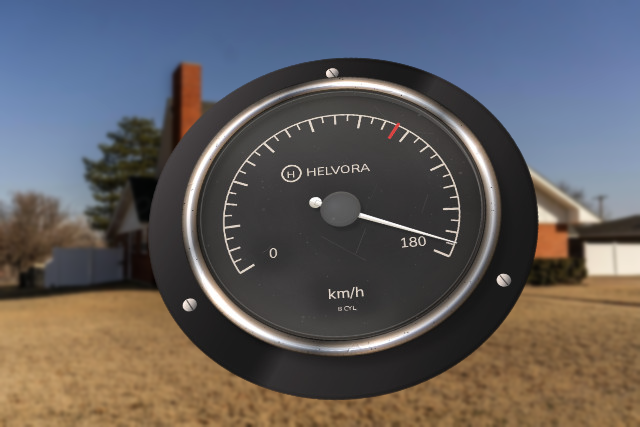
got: 175 km/h
